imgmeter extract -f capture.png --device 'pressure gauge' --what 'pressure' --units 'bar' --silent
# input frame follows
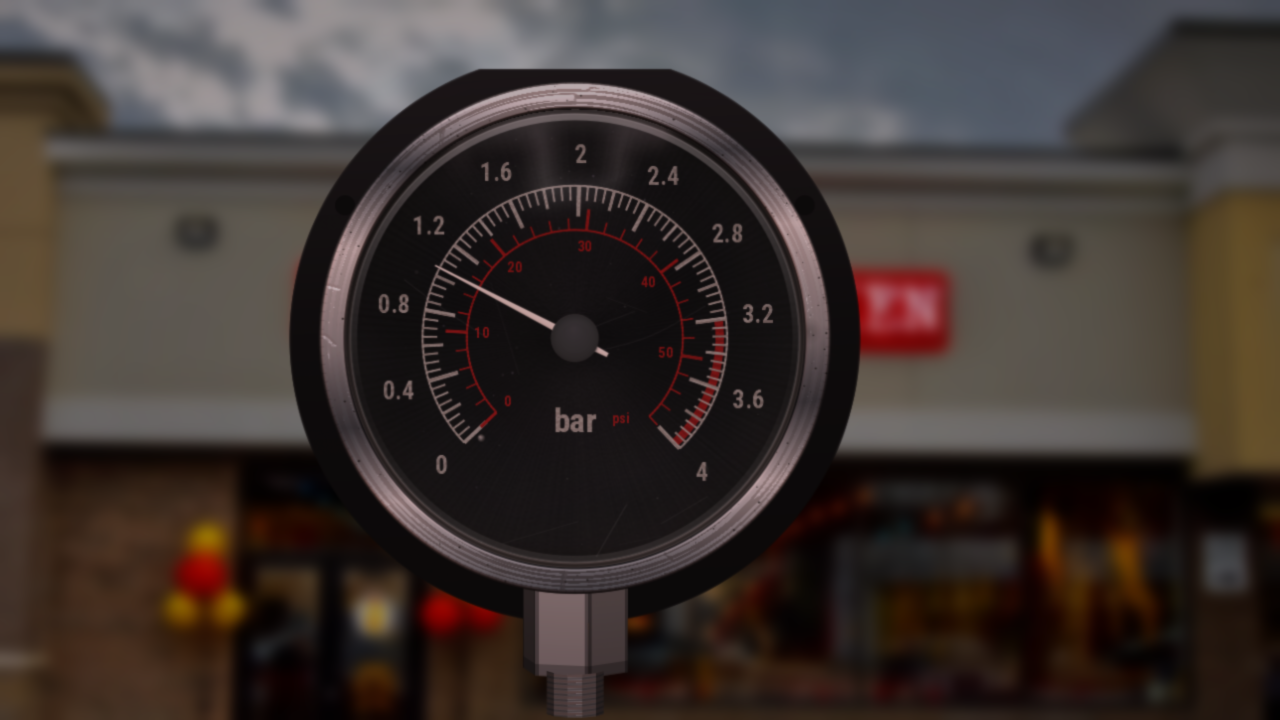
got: 1.05 bar
